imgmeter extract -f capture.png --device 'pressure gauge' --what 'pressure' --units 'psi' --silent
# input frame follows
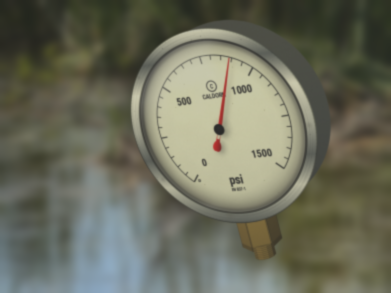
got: 900 psi
